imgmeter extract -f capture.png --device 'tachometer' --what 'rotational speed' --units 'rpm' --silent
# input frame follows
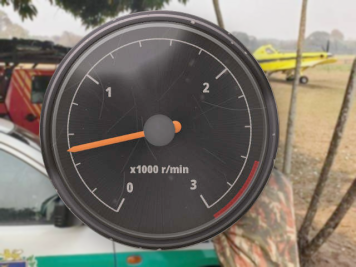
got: 500 rpm
